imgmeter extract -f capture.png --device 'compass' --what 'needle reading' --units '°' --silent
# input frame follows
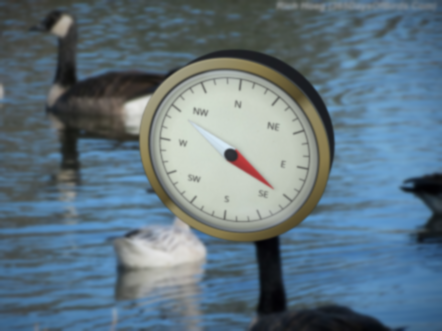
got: 120 °
